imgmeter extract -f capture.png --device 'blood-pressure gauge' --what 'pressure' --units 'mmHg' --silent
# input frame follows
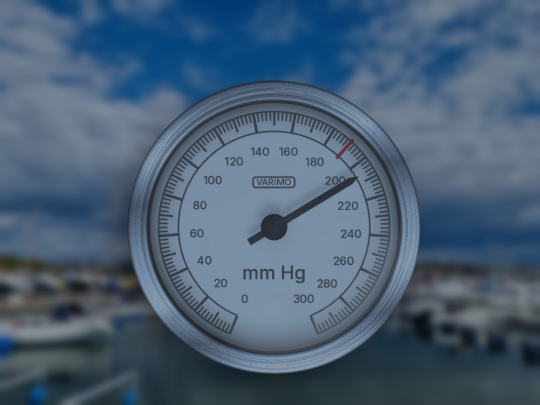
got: 206 mmHg
